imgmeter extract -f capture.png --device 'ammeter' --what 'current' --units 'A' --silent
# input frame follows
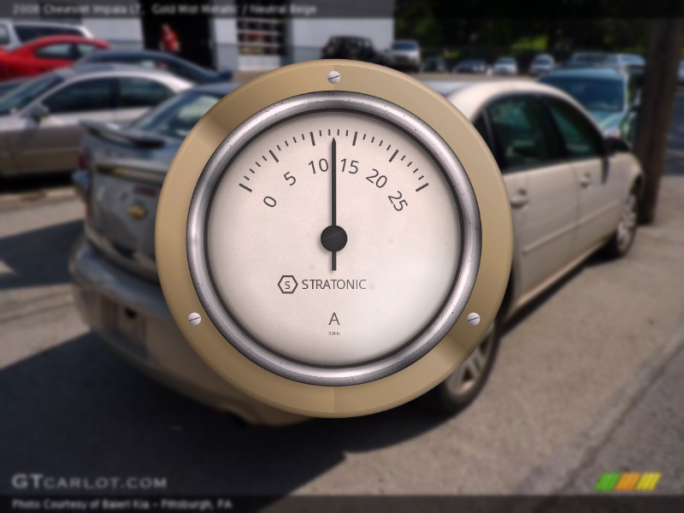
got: 12.5 A
